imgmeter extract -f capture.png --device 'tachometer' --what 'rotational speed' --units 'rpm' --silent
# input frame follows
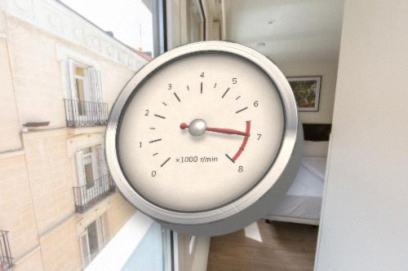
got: 7000 rpm
